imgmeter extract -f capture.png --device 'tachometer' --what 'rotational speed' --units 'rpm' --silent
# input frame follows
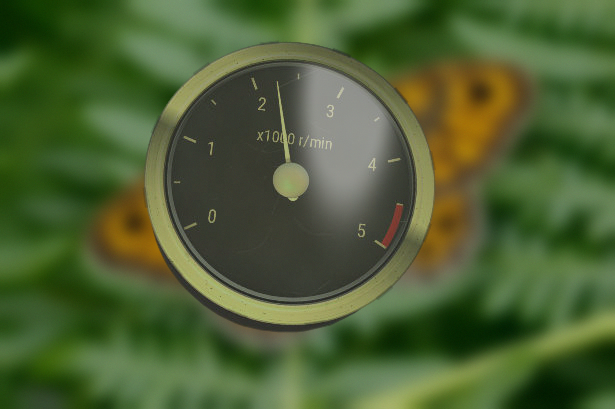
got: 2250 rpm
